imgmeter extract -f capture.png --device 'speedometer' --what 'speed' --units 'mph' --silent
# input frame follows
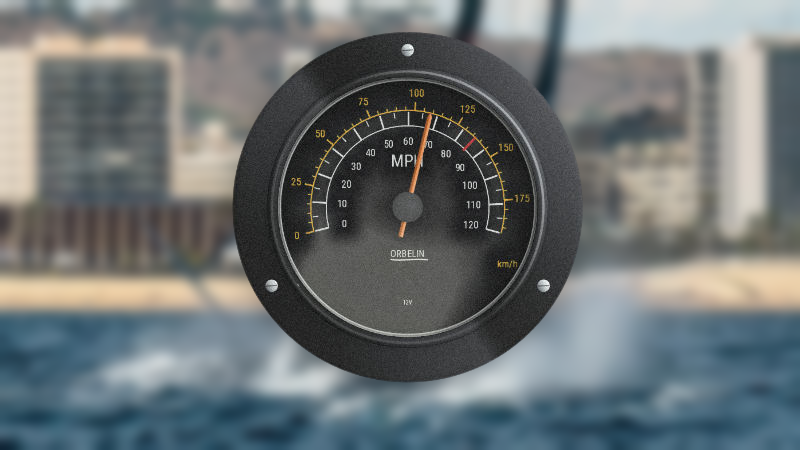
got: 67.5 mph
